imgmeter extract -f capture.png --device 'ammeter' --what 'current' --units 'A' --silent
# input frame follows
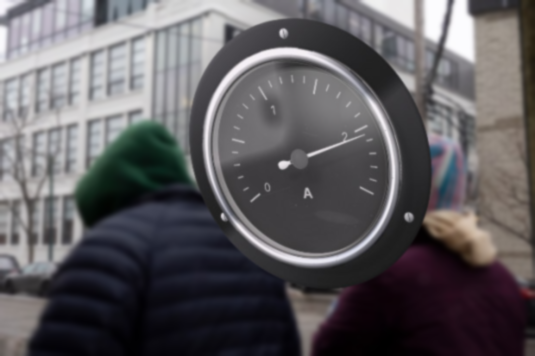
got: 2.05 A
